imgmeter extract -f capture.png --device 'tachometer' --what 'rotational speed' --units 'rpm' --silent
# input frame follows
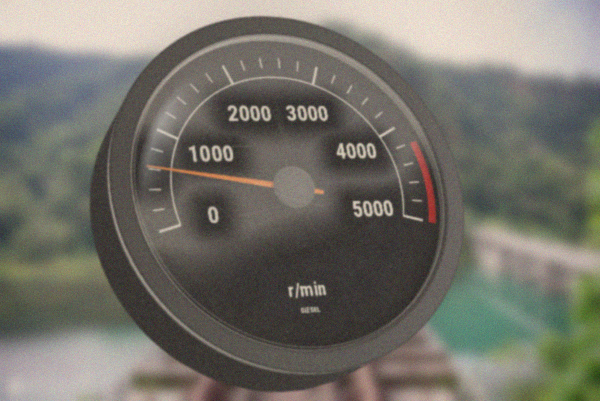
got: 600 rpm
